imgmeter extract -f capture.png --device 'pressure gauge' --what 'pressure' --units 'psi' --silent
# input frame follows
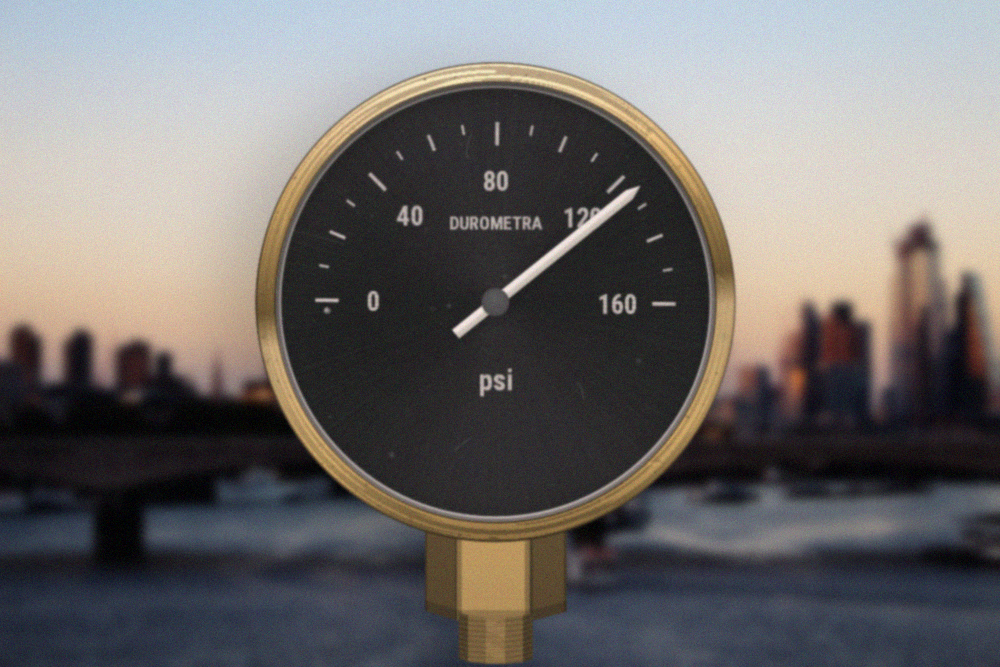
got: 125 psi
